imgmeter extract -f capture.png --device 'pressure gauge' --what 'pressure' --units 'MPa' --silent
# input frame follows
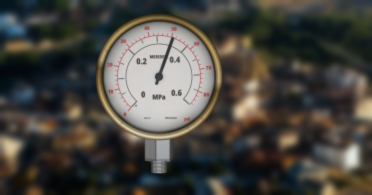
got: 0.35 MPa
